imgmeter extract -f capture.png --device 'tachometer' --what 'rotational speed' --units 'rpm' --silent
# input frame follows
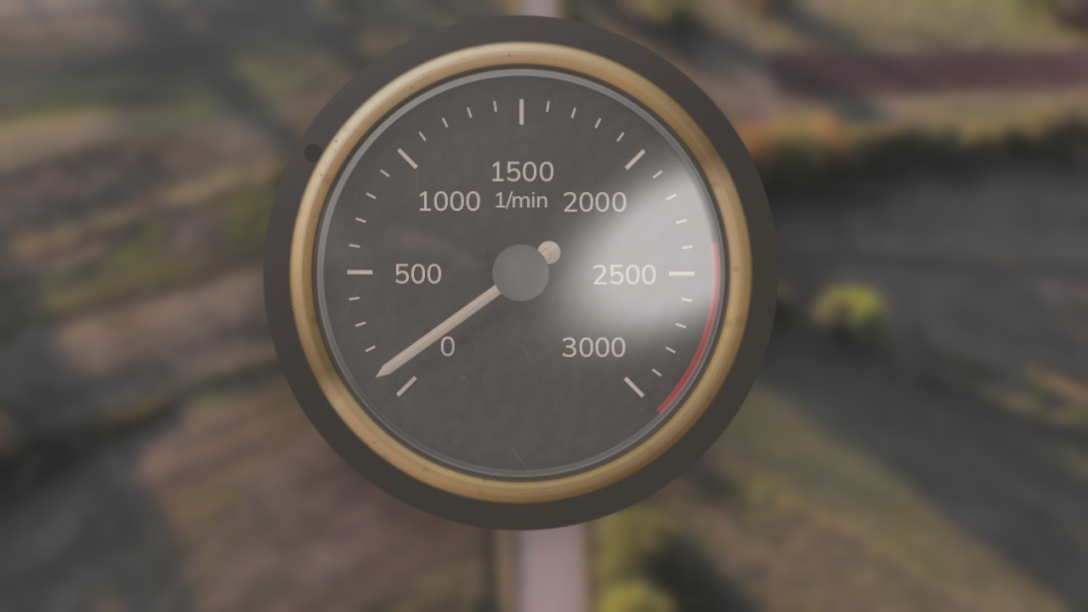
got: 100 rpm
